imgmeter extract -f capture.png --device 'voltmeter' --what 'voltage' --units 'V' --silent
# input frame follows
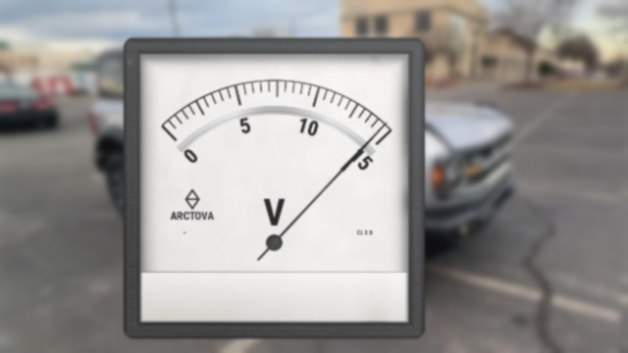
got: 14.5 V
